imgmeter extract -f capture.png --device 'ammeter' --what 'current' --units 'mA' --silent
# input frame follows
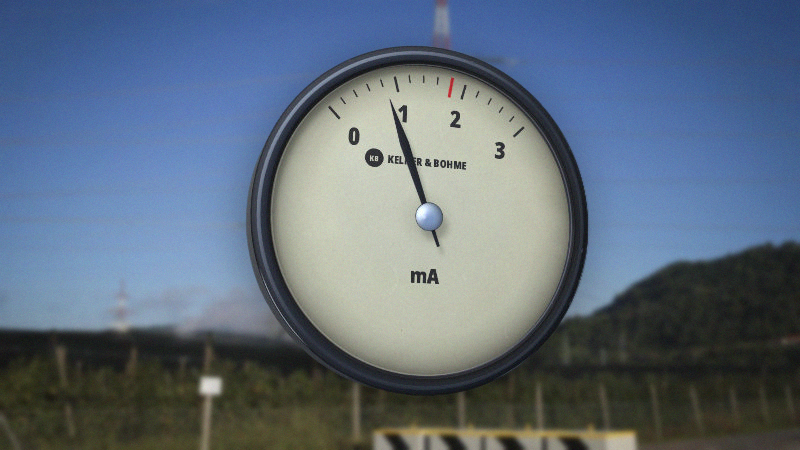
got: 0.8 mA
